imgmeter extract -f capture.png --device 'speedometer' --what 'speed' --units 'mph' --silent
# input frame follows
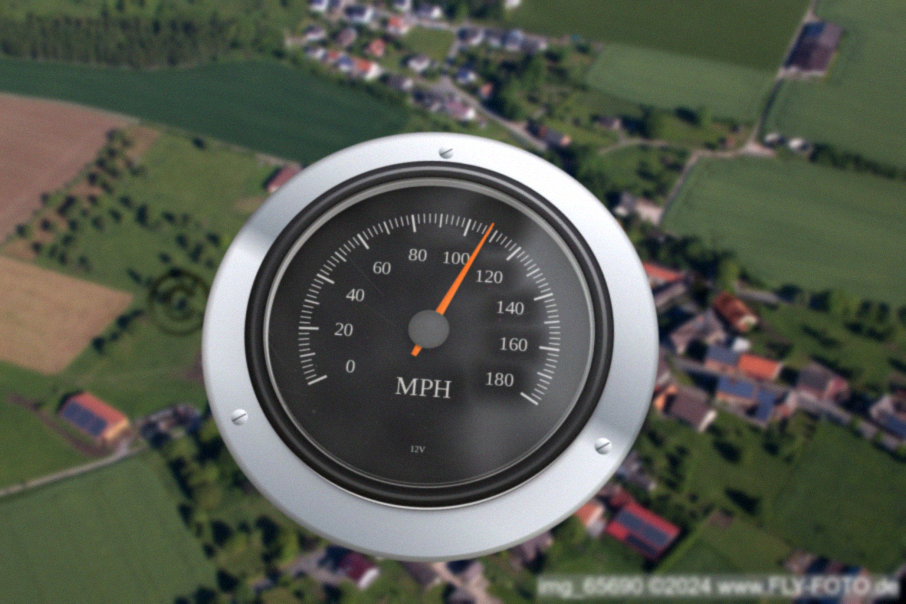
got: 108 mph
